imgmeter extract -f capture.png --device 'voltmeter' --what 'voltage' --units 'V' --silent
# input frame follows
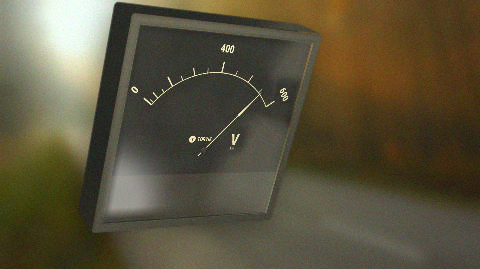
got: 550 V
